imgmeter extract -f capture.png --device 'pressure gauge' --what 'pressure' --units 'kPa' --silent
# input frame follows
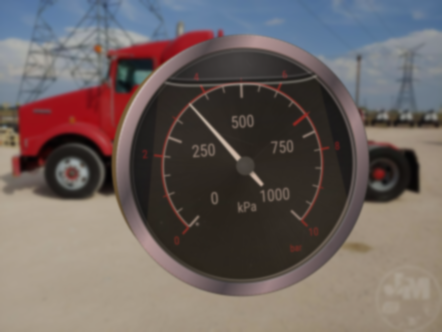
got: 350 kPa
